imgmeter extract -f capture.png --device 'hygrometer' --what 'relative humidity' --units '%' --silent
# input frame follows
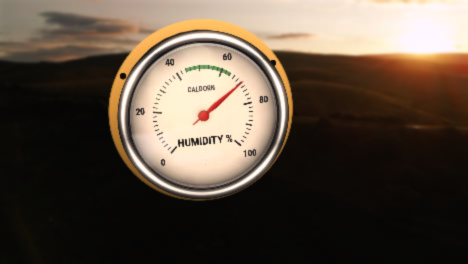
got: 70 %
